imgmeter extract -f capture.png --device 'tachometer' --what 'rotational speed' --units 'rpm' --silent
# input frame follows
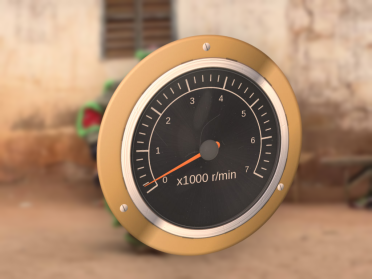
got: 200 rpm
